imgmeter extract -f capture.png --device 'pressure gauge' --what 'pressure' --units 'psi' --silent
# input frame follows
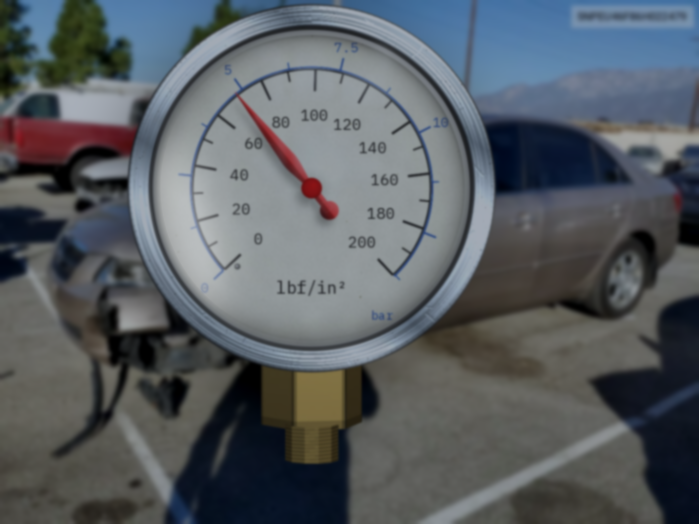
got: 70 psi
